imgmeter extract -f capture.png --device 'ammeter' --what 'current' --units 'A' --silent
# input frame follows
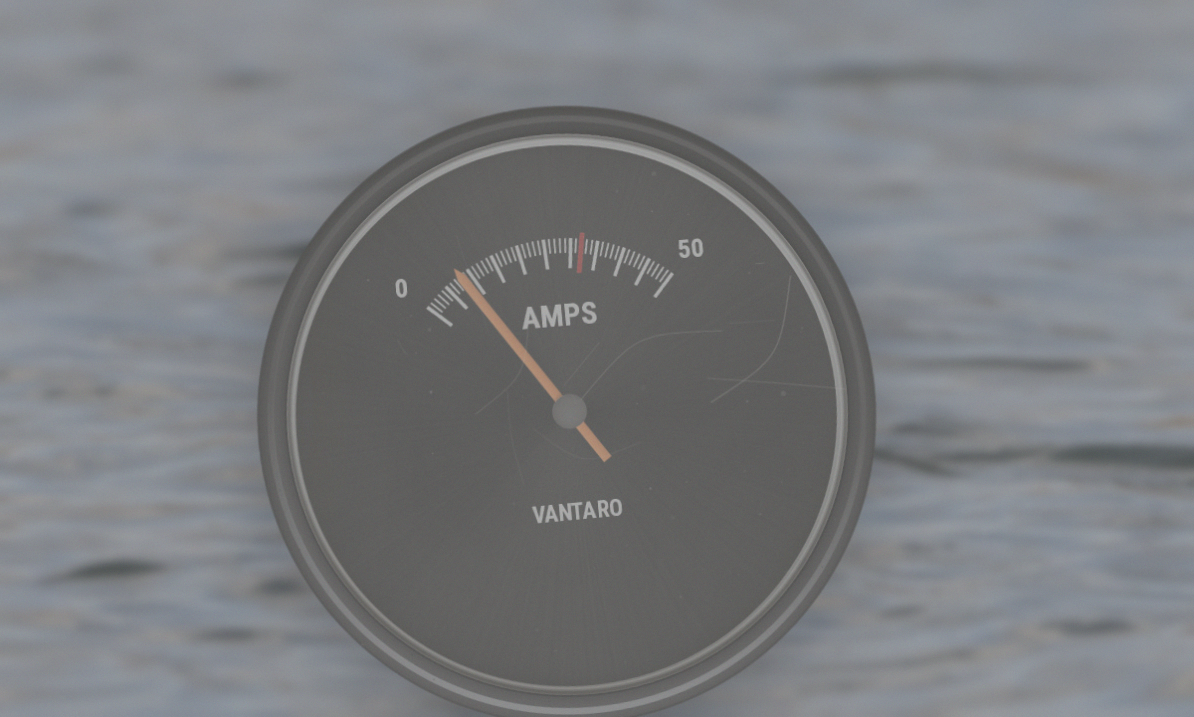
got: 8 A
